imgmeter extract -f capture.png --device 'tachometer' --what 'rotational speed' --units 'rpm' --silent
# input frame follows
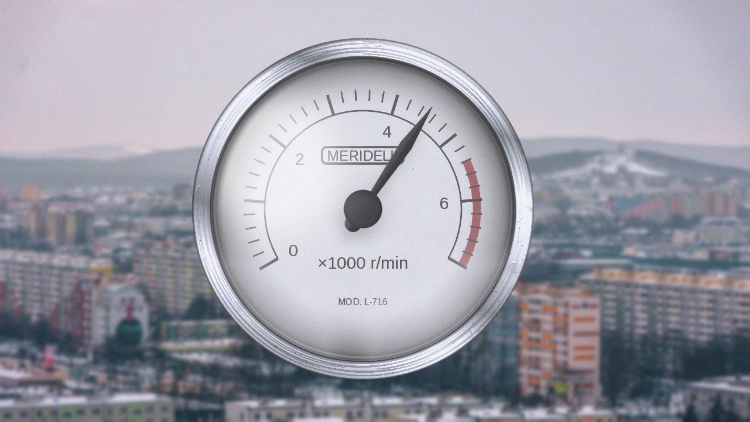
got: 4500 rpm
